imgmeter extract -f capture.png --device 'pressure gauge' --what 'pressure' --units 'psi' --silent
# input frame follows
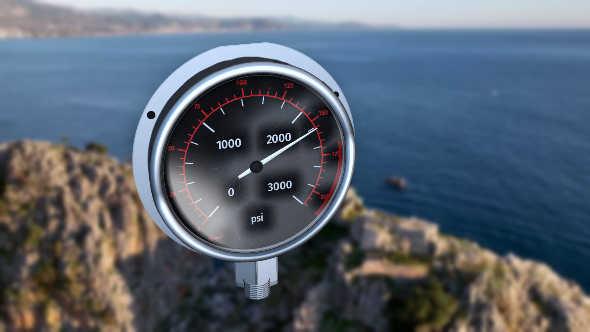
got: 2200 psi
